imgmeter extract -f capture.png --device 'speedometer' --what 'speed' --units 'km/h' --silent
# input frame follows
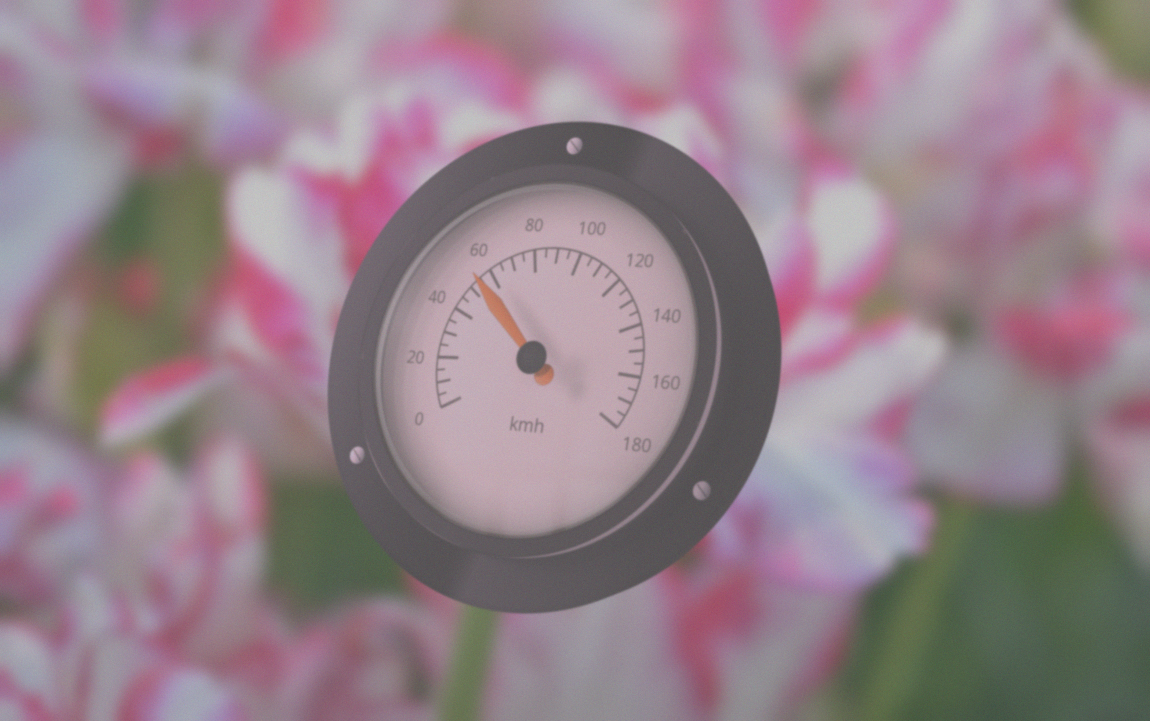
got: 55 km/h
